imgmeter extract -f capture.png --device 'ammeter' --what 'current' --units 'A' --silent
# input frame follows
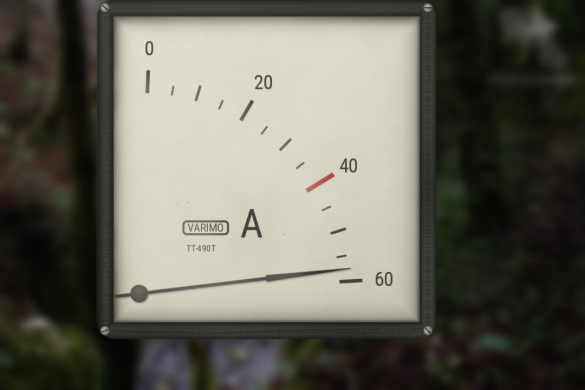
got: 57.5 A
